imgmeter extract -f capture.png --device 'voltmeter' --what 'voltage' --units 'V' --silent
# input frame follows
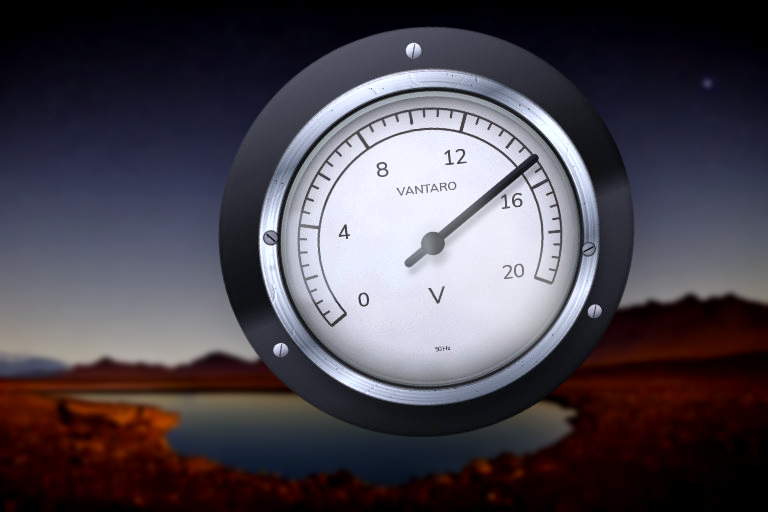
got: 15 V
